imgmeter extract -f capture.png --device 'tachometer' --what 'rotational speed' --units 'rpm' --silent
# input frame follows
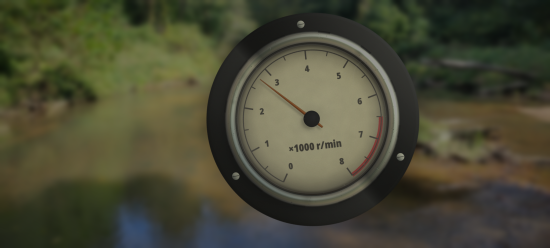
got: 2750 rpm
